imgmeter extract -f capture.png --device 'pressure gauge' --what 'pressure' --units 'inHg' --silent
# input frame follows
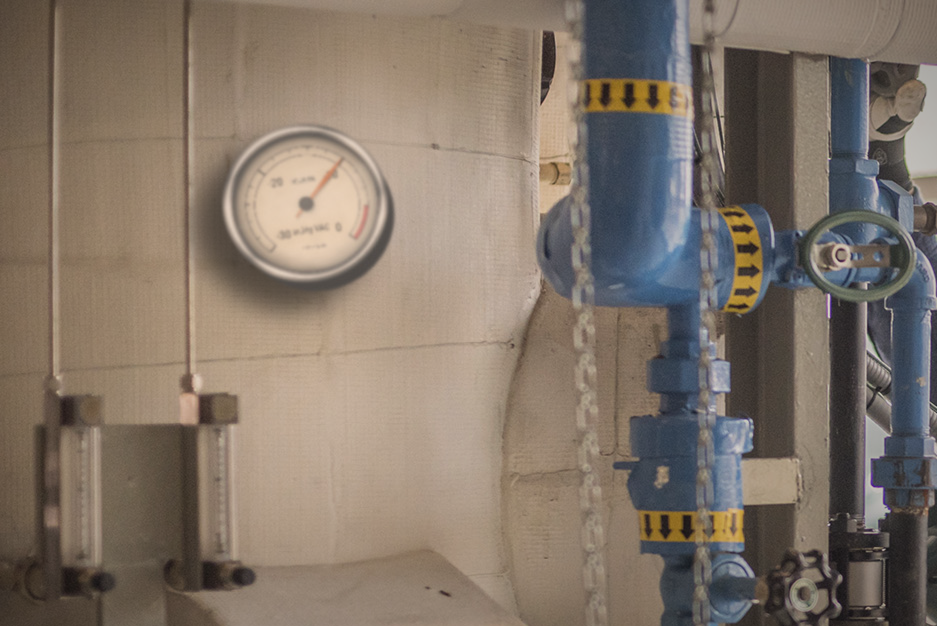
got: -10 inHg
